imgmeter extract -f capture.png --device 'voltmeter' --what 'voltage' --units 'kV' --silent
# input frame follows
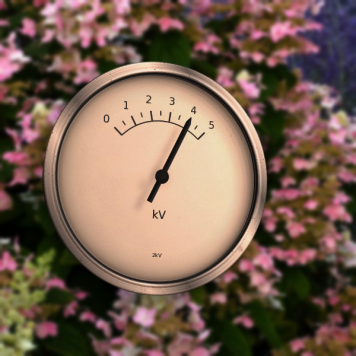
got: 4 kV
